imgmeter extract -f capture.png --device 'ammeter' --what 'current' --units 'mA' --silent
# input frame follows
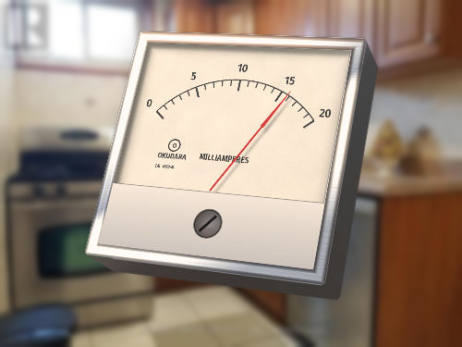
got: 16 mA
